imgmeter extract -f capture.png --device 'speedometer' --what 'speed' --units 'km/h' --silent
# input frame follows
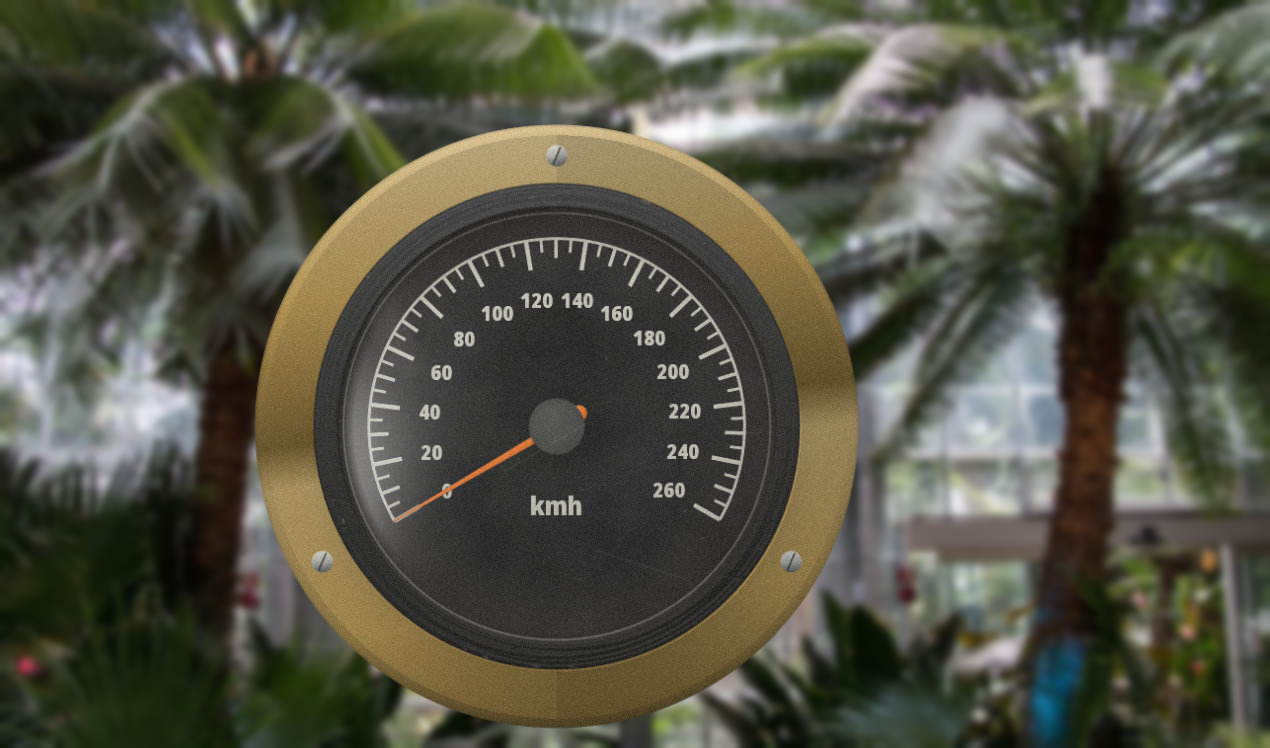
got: 0 km/h
